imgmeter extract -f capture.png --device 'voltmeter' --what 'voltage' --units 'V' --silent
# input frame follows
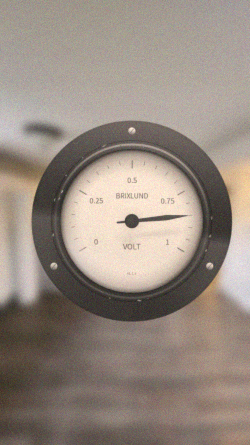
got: 0.85 V
